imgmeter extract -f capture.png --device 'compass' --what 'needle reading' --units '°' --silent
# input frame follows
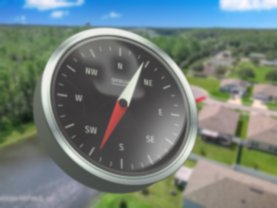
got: 205 °
